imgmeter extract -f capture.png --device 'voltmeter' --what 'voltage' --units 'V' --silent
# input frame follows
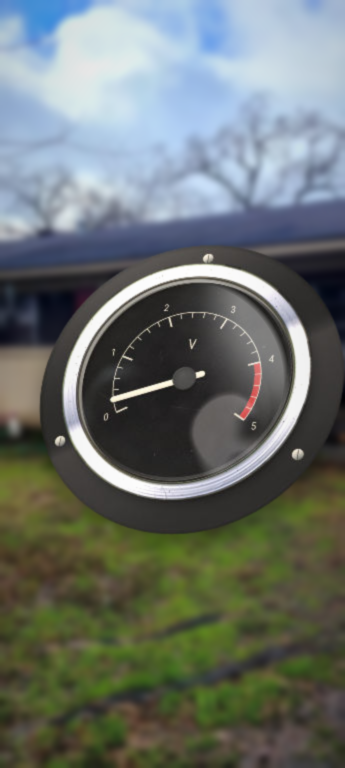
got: 0.2 V
